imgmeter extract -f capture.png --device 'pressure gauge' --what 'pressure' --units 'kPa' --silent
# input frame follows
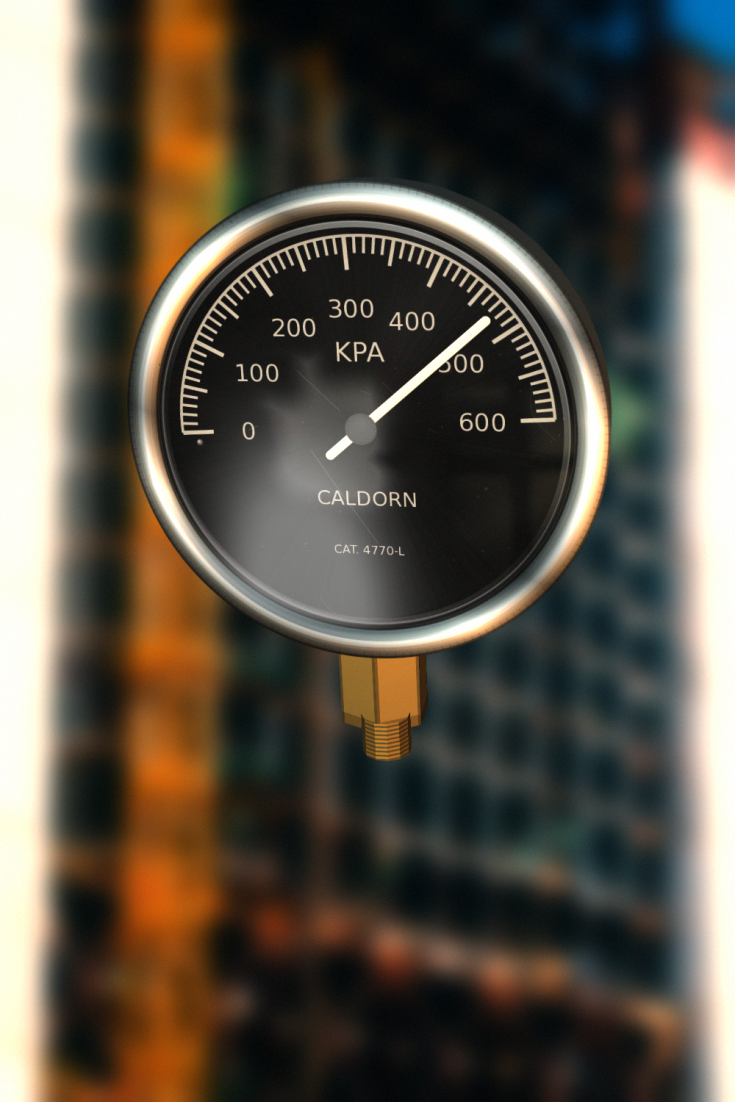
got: 475 kPa
